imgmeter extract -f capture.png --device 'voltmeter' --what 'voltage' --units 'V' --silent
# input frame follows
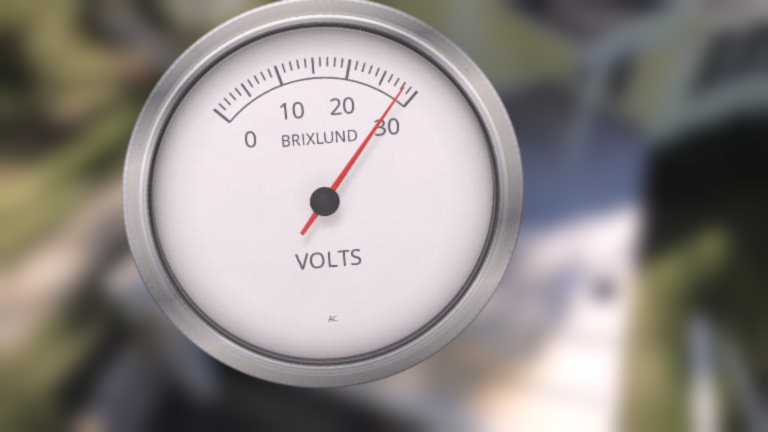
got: 28 V
